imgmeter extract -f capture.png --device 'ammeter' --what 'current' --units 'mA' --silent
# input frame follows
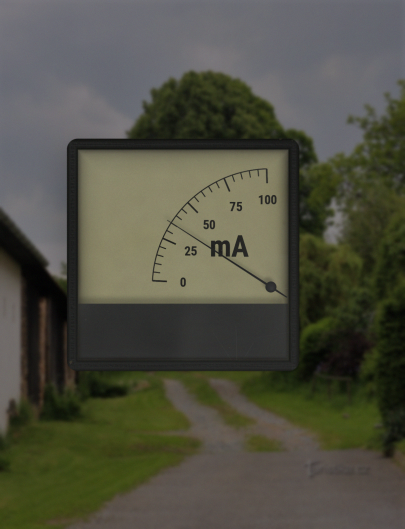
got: 35 mA
